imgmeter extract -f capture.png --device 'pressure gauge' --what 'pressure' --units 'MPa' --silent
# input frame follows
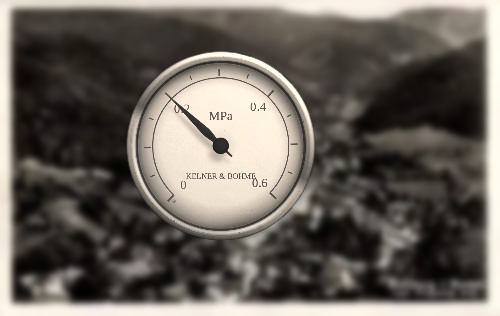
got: 0.2 MPa
